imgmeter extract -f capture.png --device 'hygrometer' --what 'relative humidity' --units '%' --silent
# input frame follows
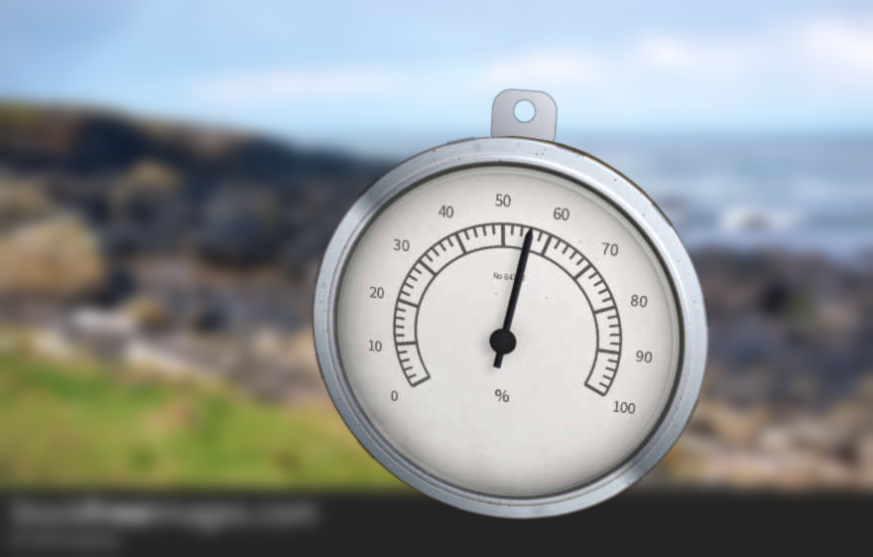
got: 56 %
